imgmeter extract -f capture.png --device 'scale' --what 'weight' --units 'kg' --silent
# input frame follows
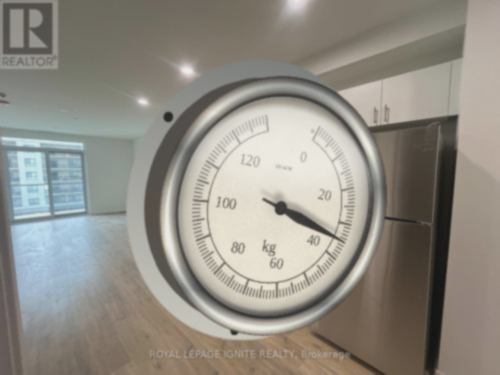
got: 35 kg
